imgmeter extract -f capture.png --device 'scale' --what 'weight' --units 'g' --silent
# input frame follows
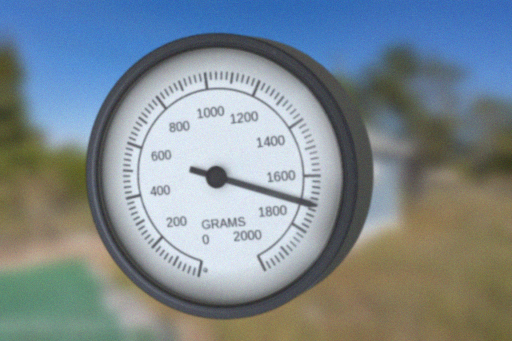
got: 1700 g
